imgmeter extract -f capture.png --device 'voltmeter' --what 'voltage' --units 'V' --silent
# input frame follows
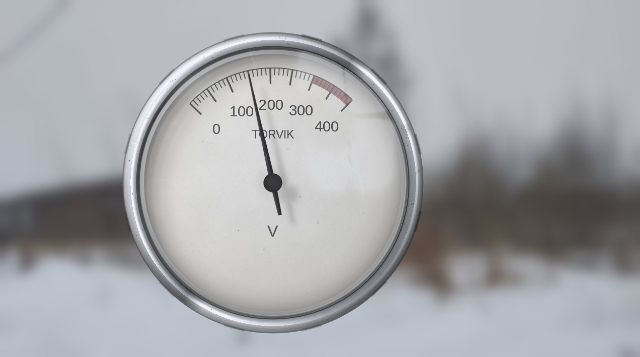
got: 150 V
